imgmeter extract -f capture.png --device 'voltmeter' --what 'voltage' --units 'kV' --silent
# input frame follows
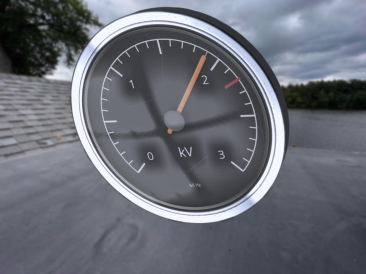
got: 1.9 kV
